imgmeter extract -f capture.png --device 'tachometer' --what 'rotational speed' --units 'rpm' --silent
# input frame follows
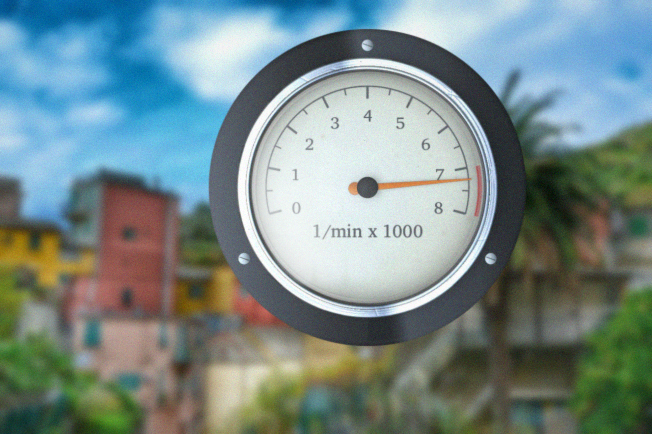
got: 7250 rpm
